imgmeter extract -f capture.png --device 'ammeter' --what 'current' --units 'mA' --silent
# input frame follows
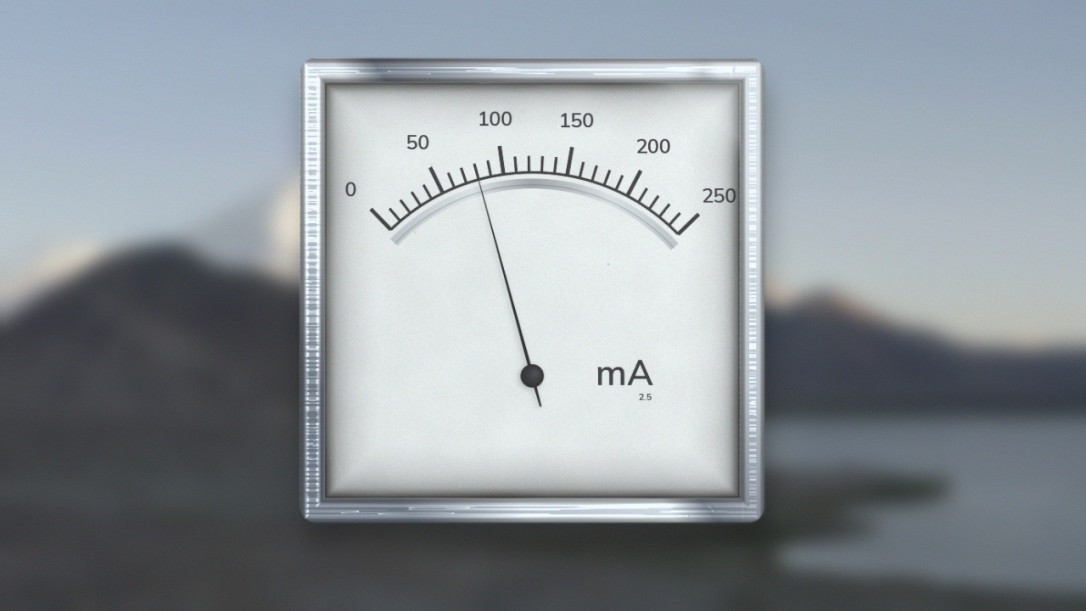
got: 80 mA
